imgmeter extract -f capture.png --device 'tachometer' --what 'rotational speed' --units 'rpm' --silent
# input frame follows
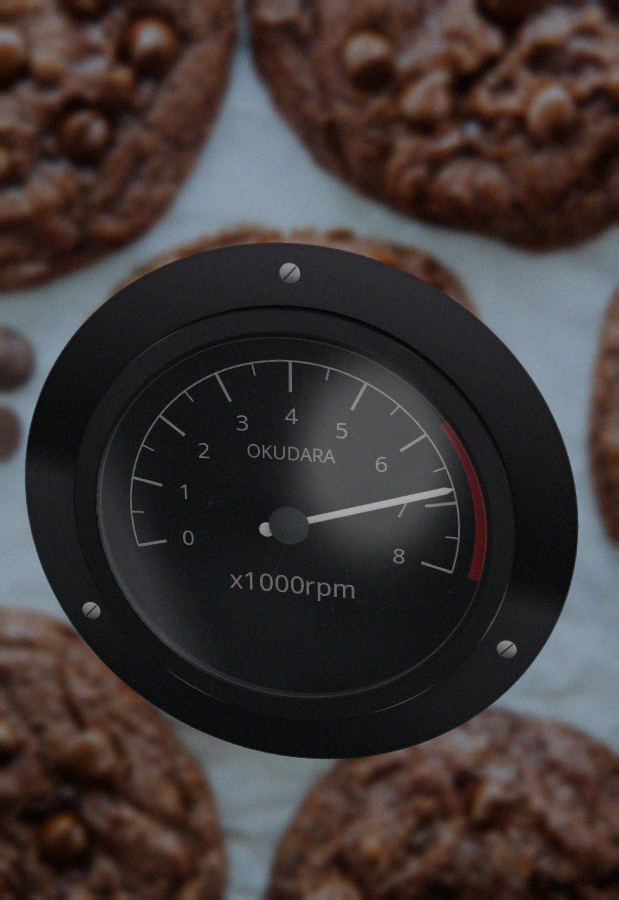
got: 6750 rpm
